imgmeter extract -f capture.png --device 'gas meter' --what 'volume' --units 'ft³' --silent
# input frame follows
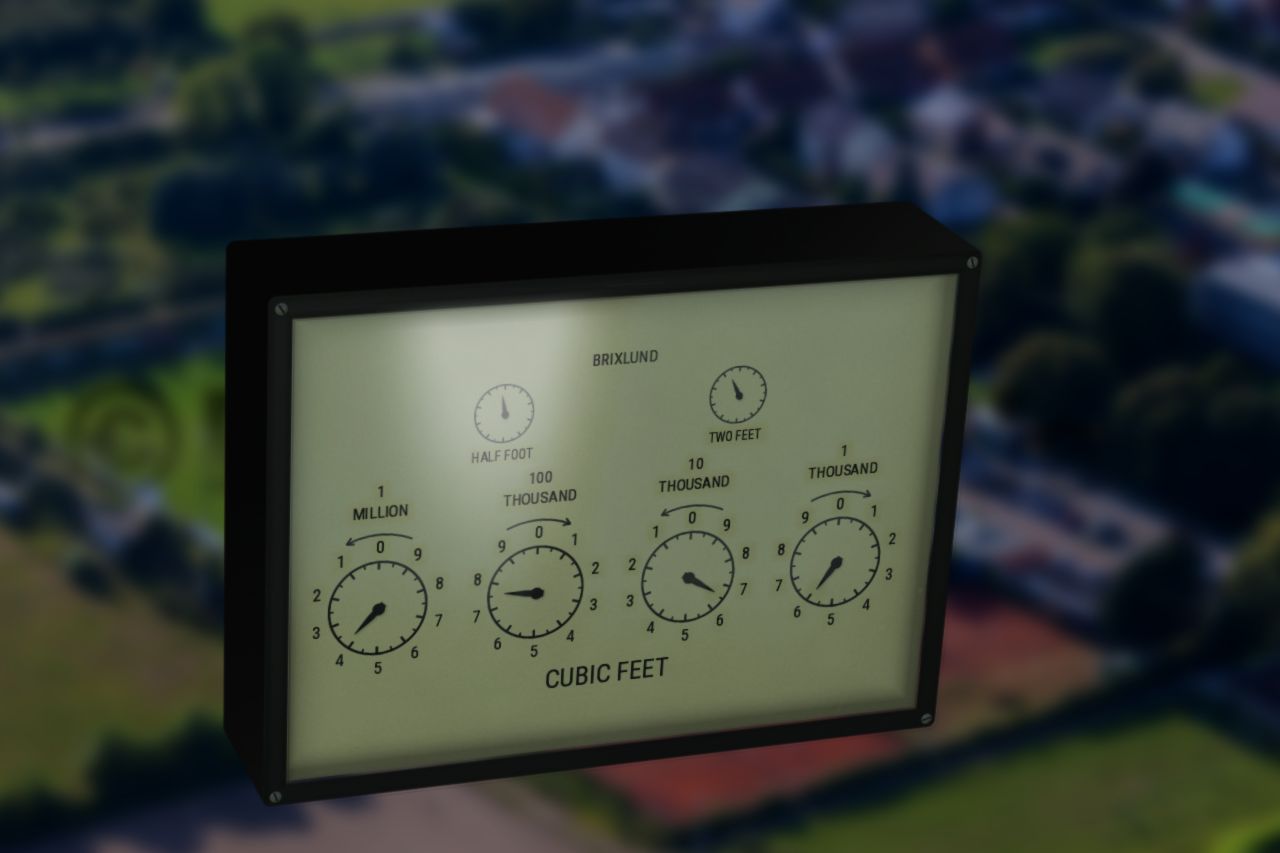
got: 376600 ft³
